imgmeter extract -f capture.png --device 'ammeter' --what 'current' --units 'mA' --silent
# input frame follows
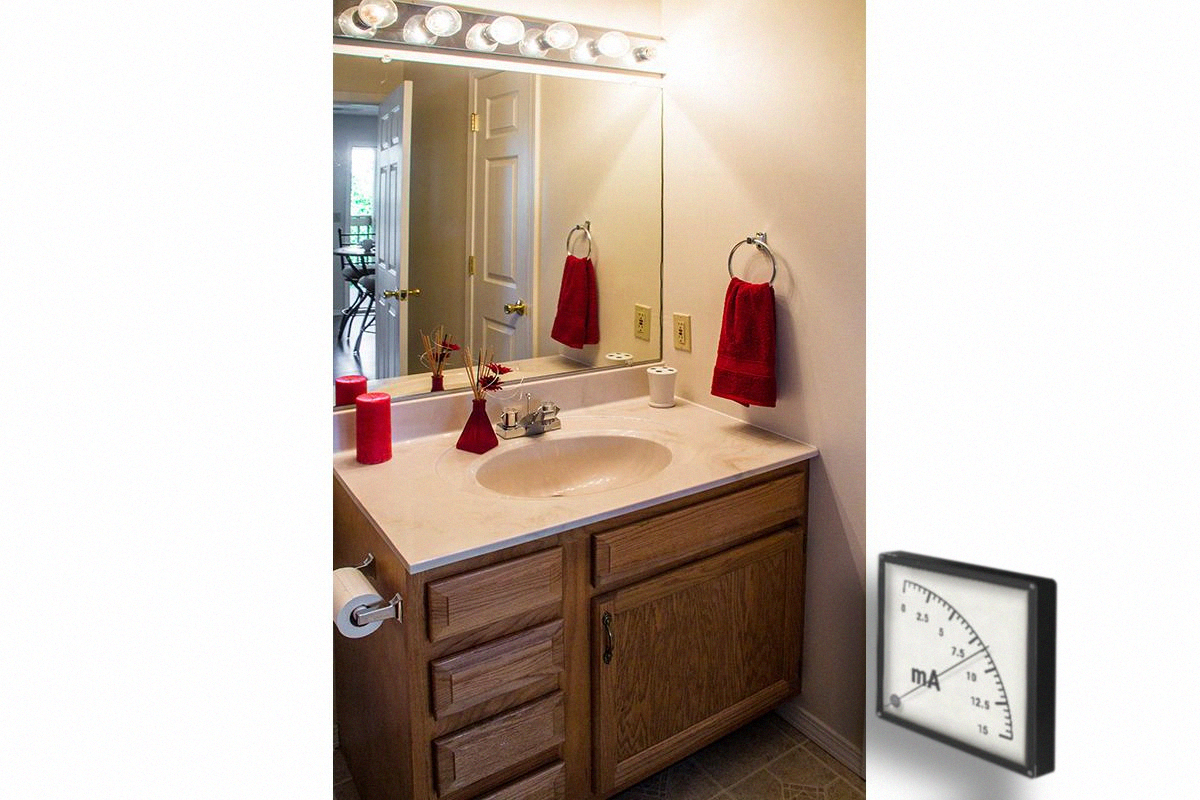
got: 8.5 mA
